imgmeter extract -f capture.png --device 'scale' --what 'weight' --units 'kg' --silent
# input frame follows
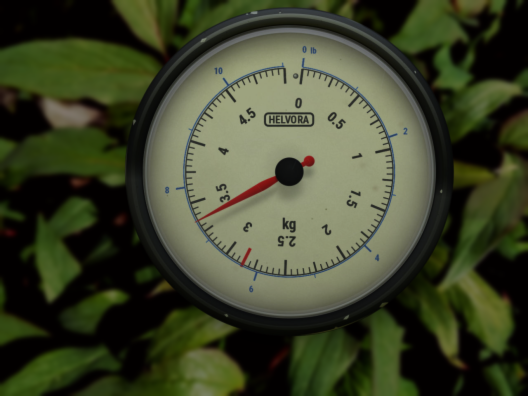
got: 3.35 kg
